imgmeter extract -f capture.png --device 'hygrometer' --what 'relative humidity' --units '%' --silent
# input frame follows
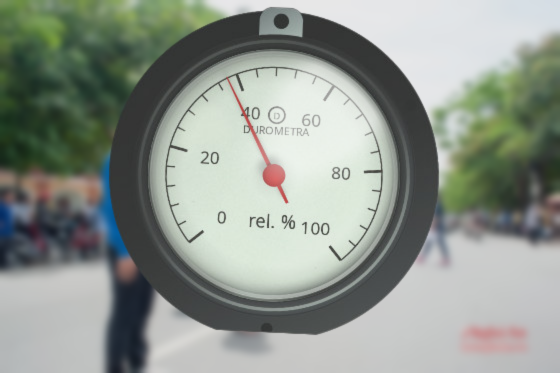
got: 38 %
